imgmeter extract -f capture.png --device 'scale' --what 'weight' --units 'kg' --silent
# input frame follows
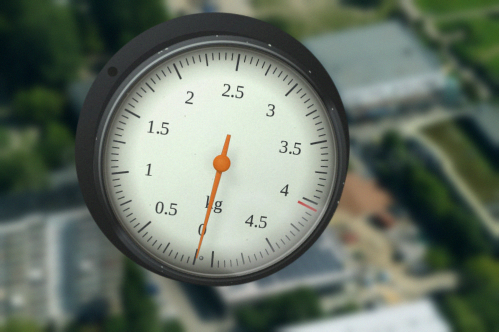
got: 0 kg
